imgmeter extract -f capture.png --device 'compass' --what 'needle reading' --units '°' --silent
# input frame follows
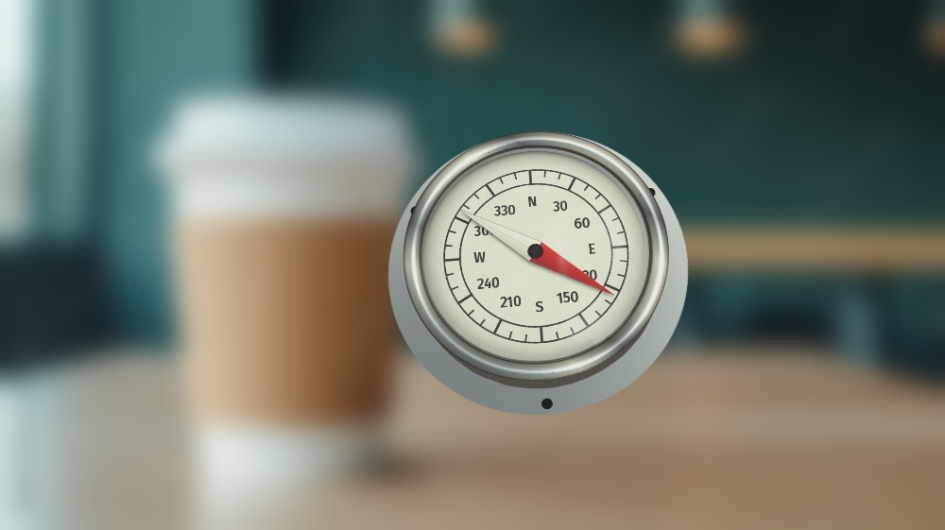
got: 125 °
